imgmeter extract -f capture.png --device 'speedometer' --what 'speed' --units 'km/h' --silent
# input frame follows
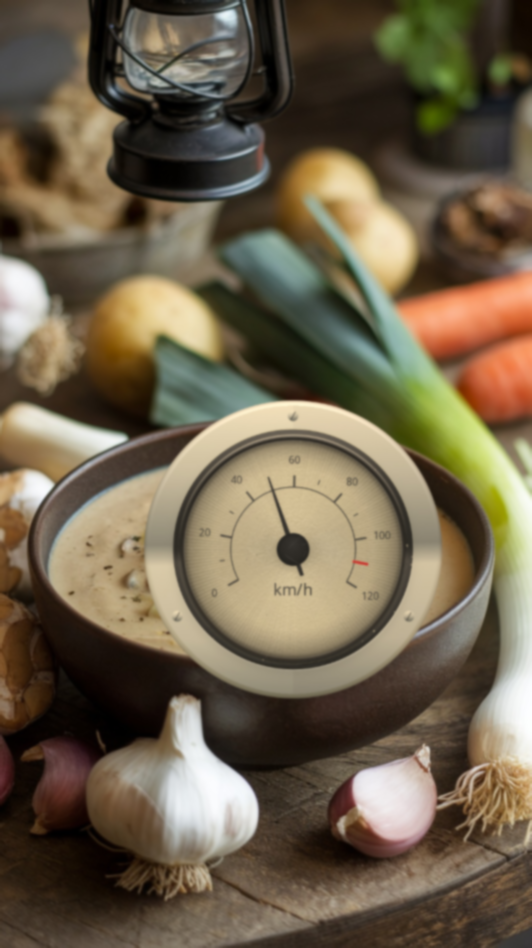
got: 50 km/h
